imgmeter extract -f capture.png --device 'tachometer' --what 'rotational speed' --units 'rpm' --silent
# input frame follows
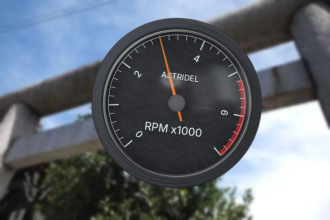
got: 3000 rpm
